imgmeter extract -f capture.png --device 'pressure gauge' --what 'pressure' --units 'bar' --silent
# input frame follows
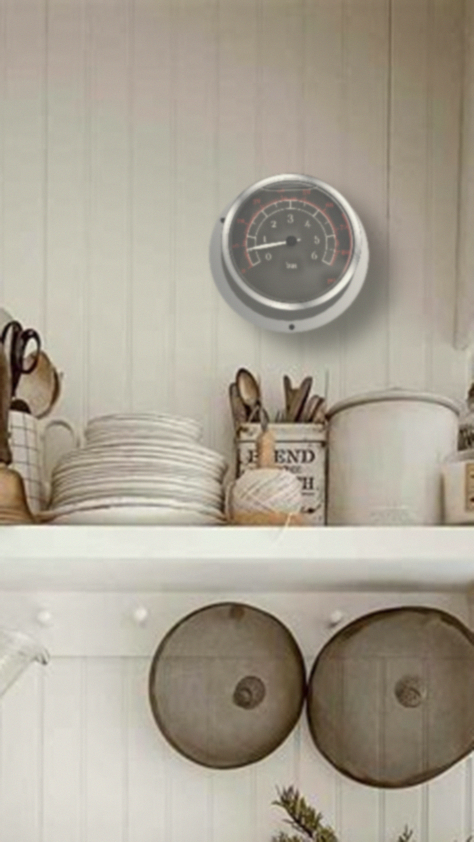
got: 0.5 bar
